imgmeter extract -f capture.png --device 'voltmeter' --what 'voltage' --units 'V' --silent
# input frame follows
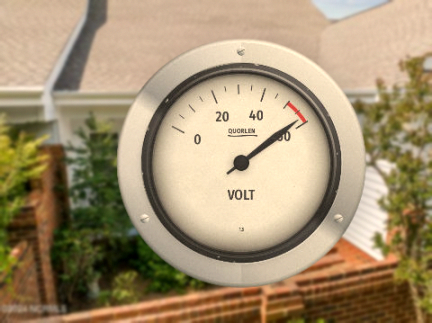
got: 57.5 V
